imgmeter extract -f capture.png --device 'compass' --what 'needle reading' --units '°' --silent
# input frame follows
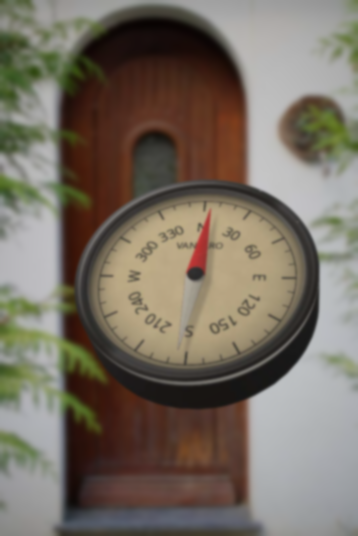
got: 5 °
